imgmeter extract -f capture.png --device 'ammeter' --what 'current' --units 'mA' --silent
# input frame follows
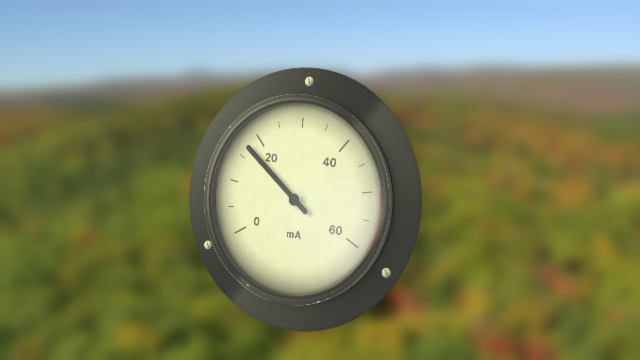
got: 17.5 mA
